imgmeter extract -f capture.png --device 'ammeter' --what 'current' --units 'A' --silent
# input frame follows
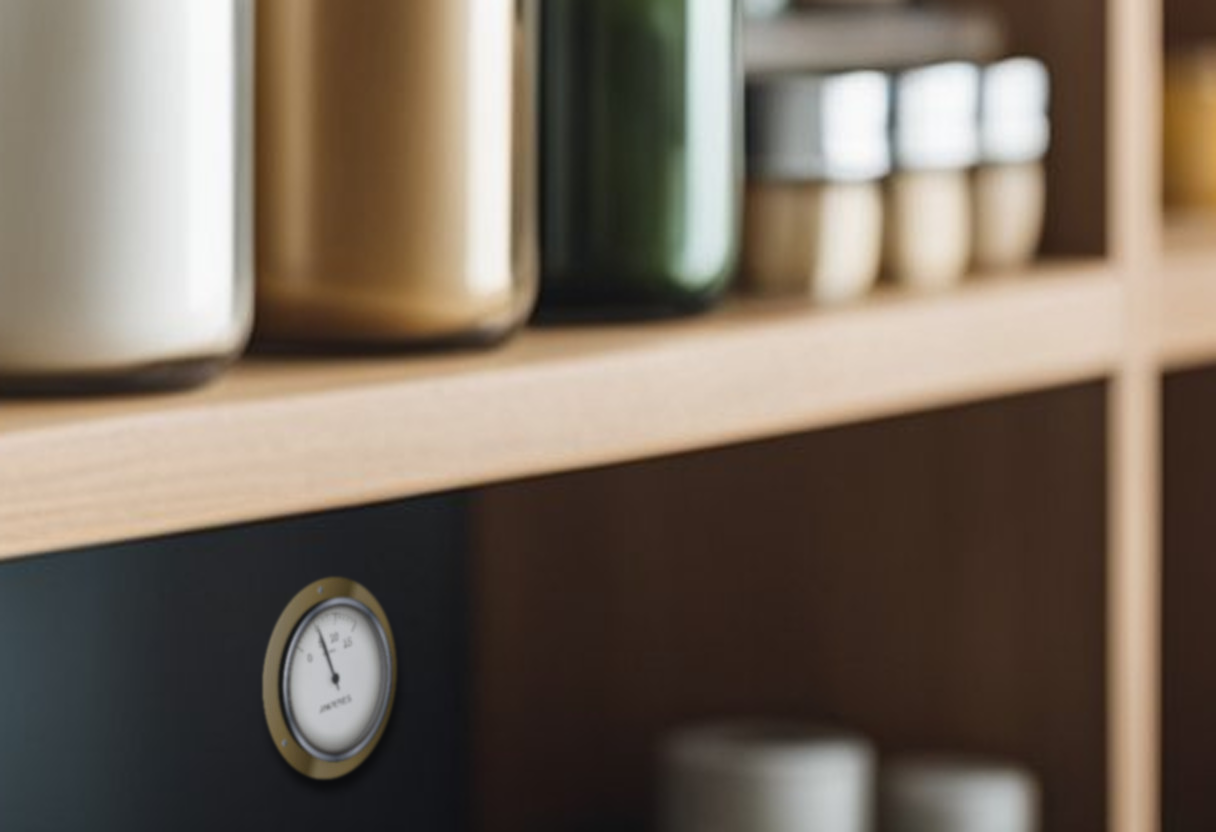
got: 5 A
